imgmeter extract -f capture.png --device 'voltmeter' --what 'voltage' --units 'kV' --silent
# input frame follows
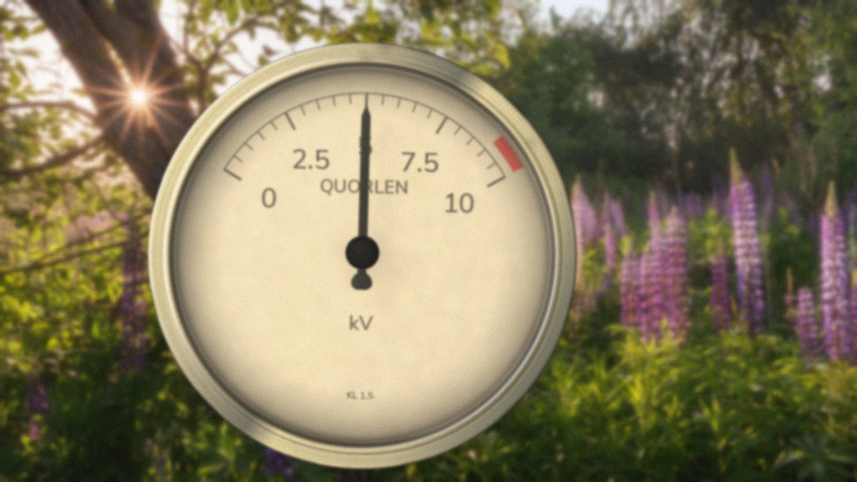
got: 5 kV
